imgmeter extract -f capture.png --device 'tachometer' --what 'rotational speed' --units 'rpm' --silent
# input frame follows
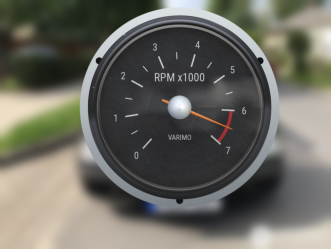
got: 6500 rpm
